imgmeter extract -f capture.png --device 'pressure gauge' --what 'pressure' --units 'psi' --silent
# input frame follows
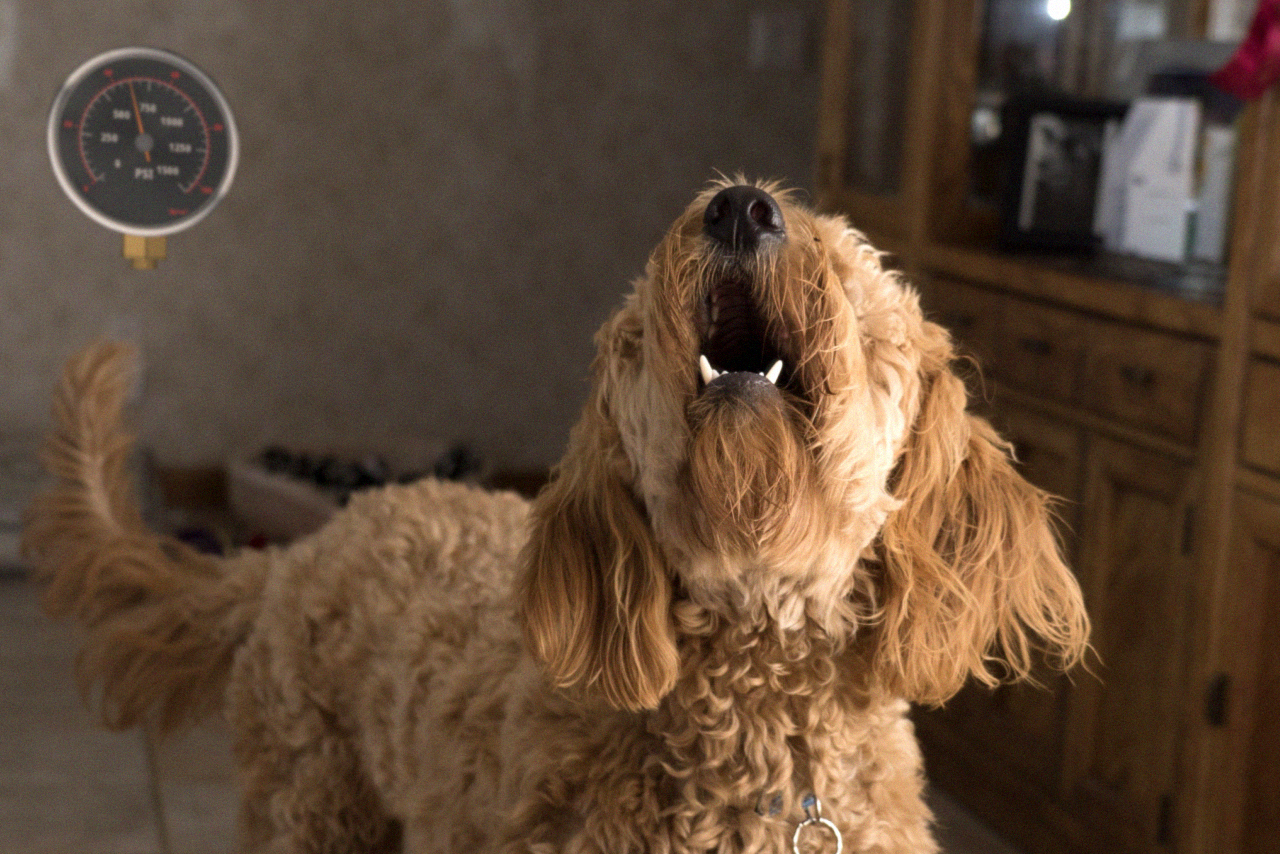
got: 650 psi
